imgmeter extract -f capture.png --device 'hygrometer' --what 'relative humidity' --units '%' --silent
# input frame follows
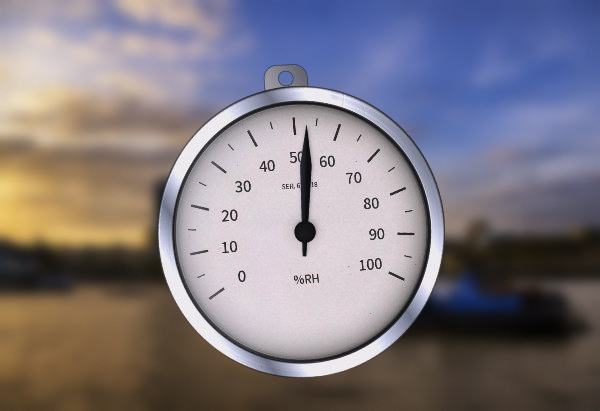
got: 52.5 %
